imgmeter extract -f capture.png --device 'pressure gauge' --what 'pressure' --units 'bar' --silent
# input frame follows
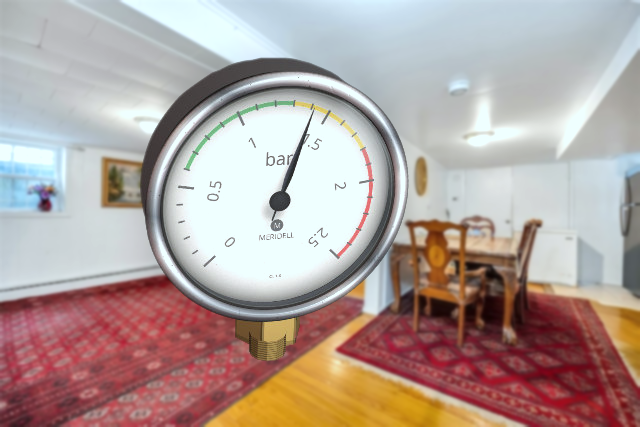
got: 1.4 bar
